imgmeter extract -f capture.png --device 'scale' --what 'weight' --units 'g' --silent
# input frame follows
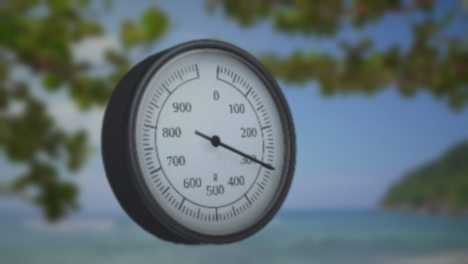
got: 300 g
